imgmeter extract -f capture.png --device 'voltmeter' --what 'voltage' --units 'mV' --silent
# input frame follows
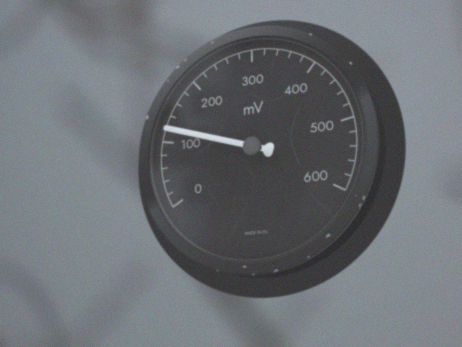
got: 120 mV
